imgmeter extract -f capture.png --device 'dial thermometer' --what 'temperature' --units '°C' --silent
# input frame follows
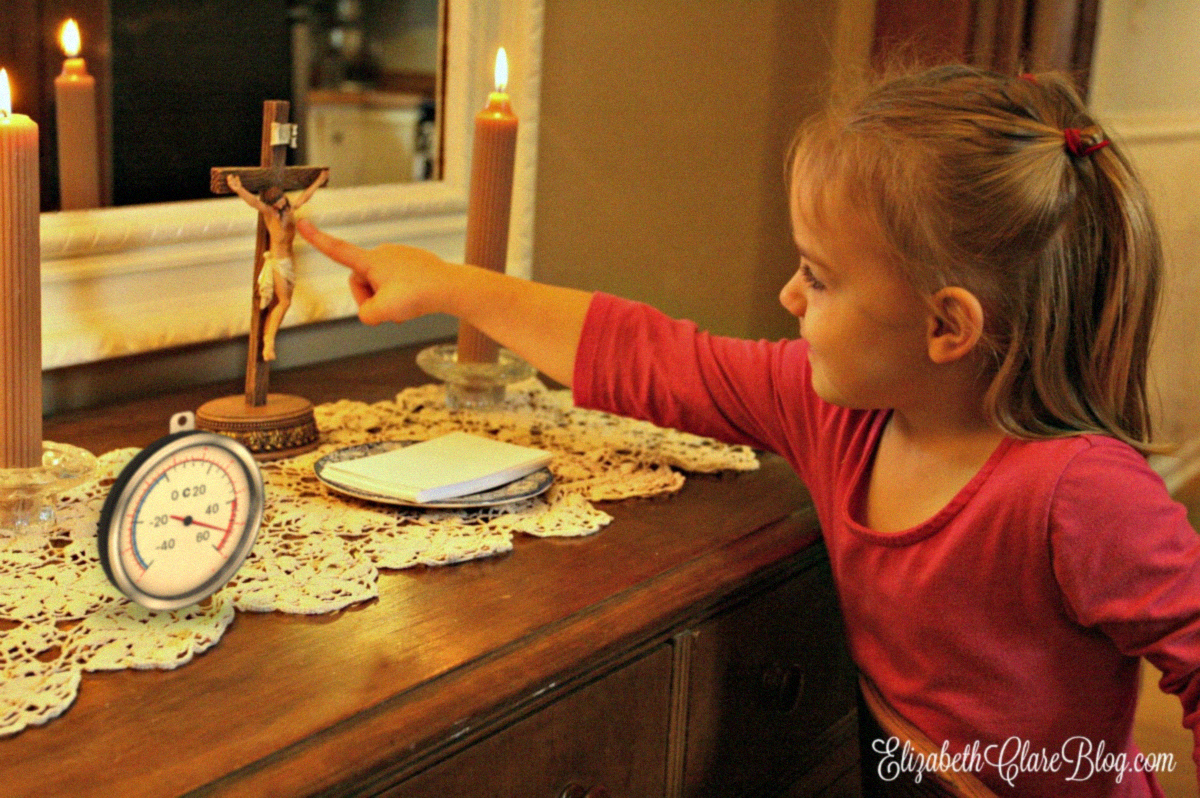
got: 52 °C
